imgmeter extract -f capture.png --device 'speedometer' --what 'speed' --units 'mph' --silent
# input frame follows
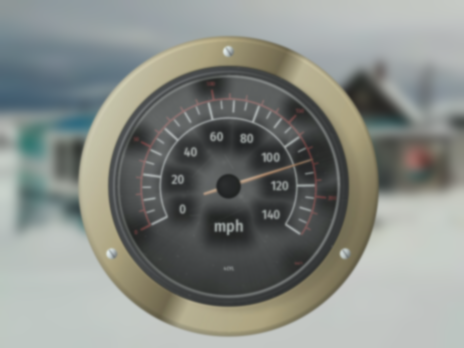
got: 110 mph
